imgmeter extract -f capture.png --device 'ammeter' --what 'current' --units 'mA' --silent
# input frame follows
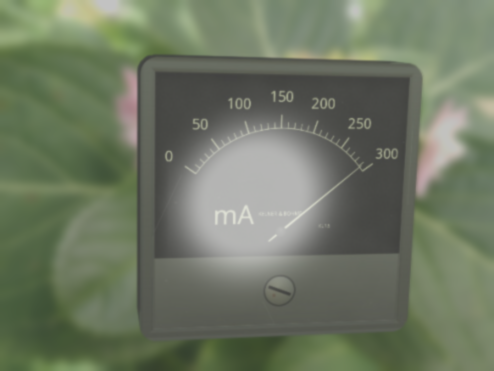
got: 290 mA
